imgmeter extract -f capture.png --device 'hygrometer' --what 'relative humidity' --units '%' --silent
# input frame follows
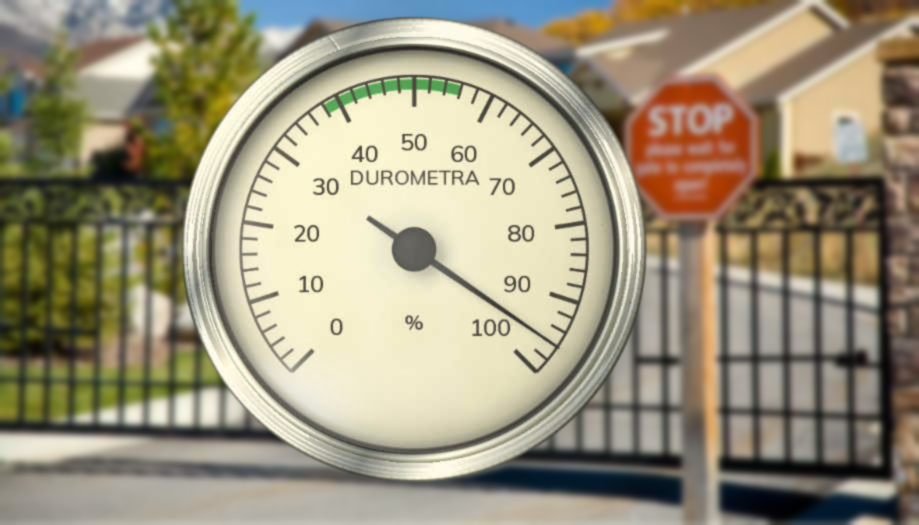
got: 96 %
